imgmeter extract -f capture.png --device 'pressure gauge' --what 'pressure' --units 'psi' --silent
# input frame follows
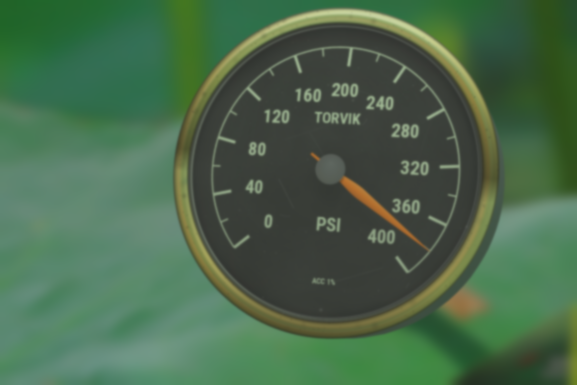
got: 380 psi
